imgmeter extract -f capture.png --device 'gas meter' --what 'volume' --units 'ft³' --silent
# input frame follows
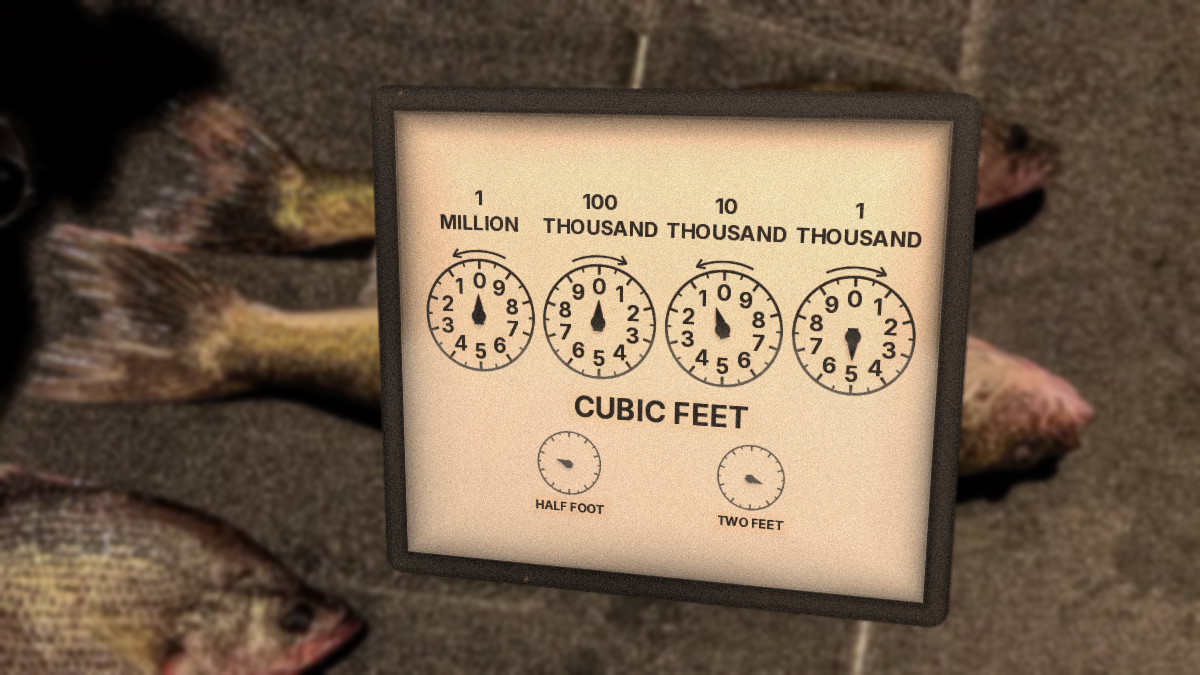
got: 500 ft³
